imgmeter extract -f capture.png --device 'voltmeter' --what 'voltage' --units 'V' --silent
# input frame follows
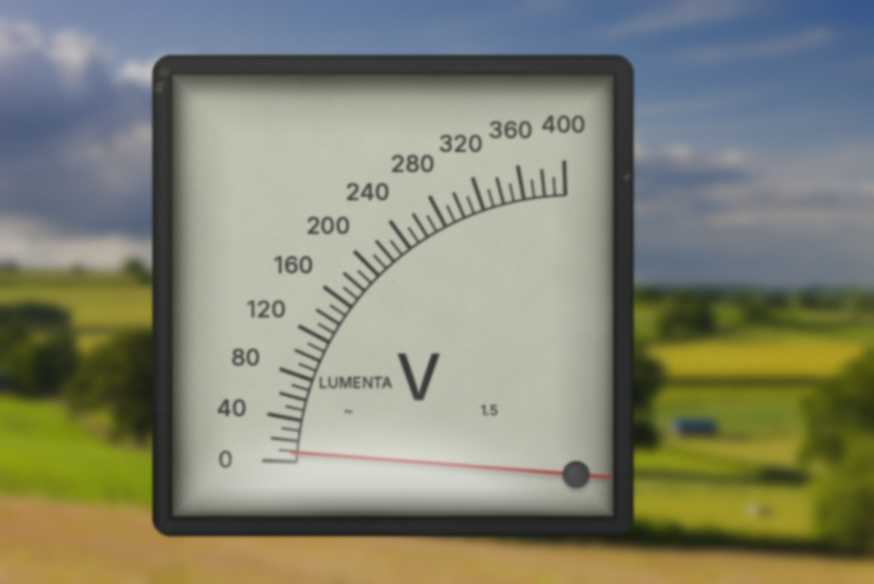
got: 10 V
